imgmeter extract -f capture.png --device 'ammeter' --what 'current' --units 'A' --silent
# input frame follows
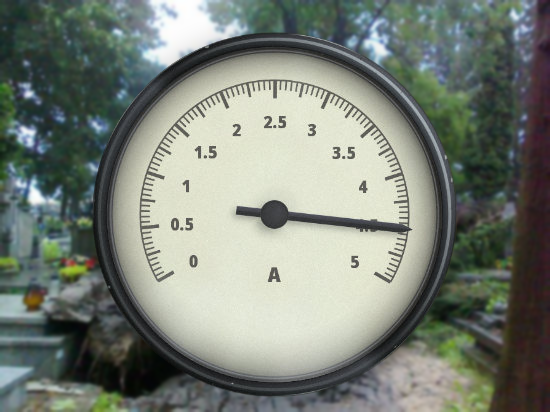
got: 4.5 A
